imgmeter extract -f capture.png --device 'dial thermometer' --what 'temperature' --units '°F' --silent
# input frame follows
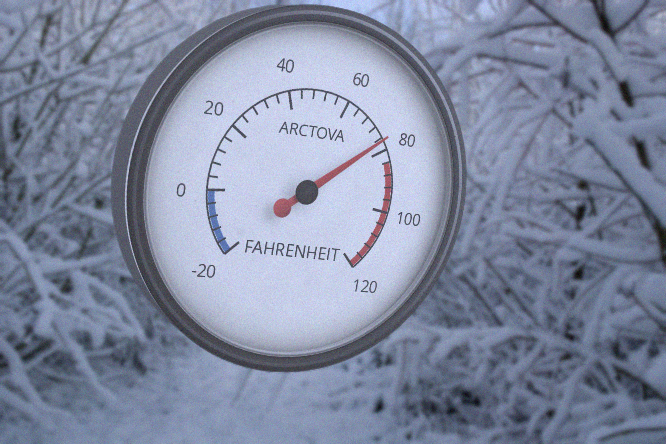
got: 76 °F
